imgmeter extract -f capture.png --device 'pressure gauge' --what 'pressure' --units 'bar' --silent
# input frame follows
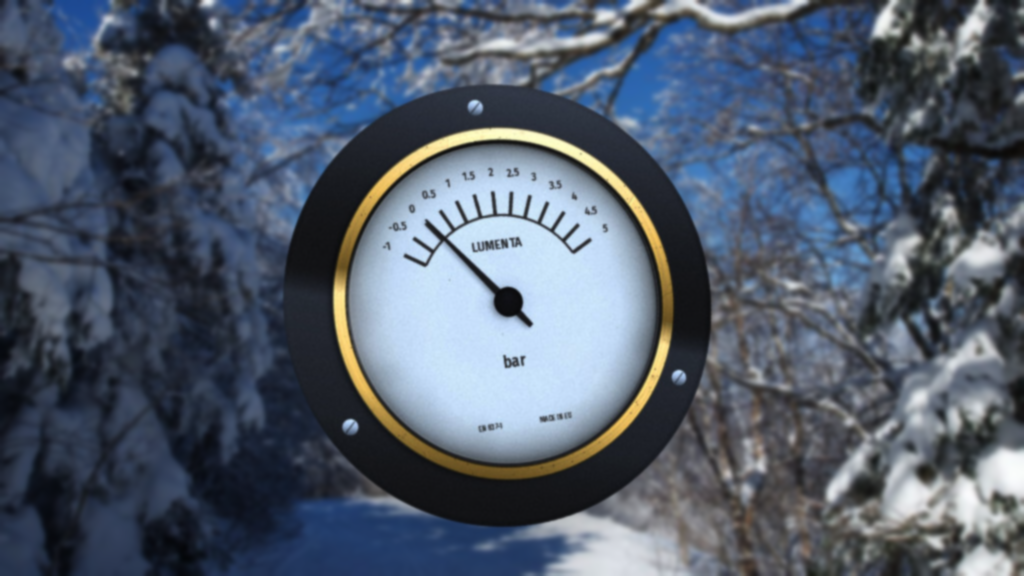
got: 0 bar
